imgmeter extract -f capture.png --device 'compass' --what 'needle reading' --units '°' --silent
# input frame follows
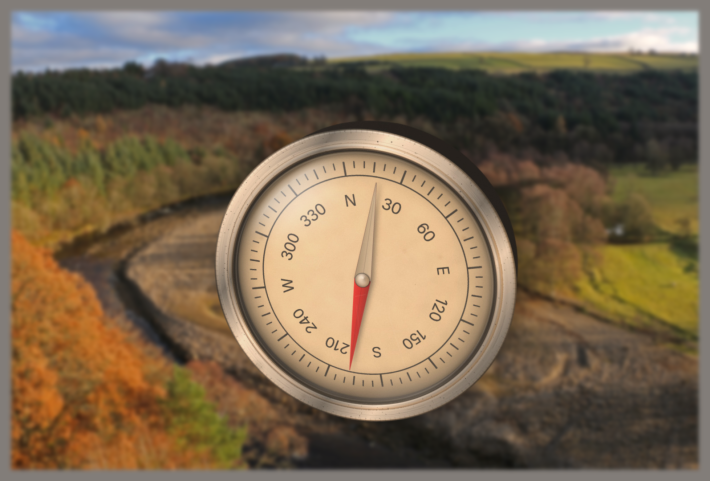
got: 197.5 °
